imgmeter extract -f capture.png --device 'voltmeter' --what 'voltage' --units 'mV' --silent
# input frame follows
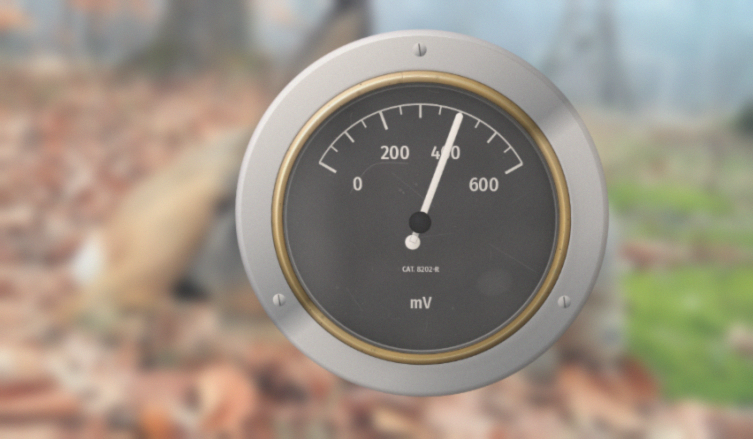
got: 400 mV
